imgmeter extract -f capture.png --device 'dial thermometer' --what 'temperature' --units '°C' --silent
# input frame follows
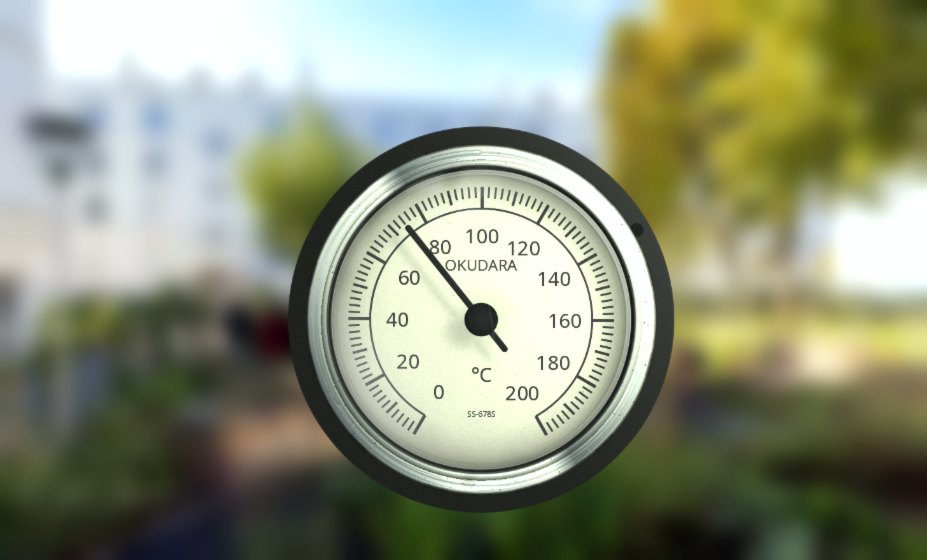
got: 74 °C
